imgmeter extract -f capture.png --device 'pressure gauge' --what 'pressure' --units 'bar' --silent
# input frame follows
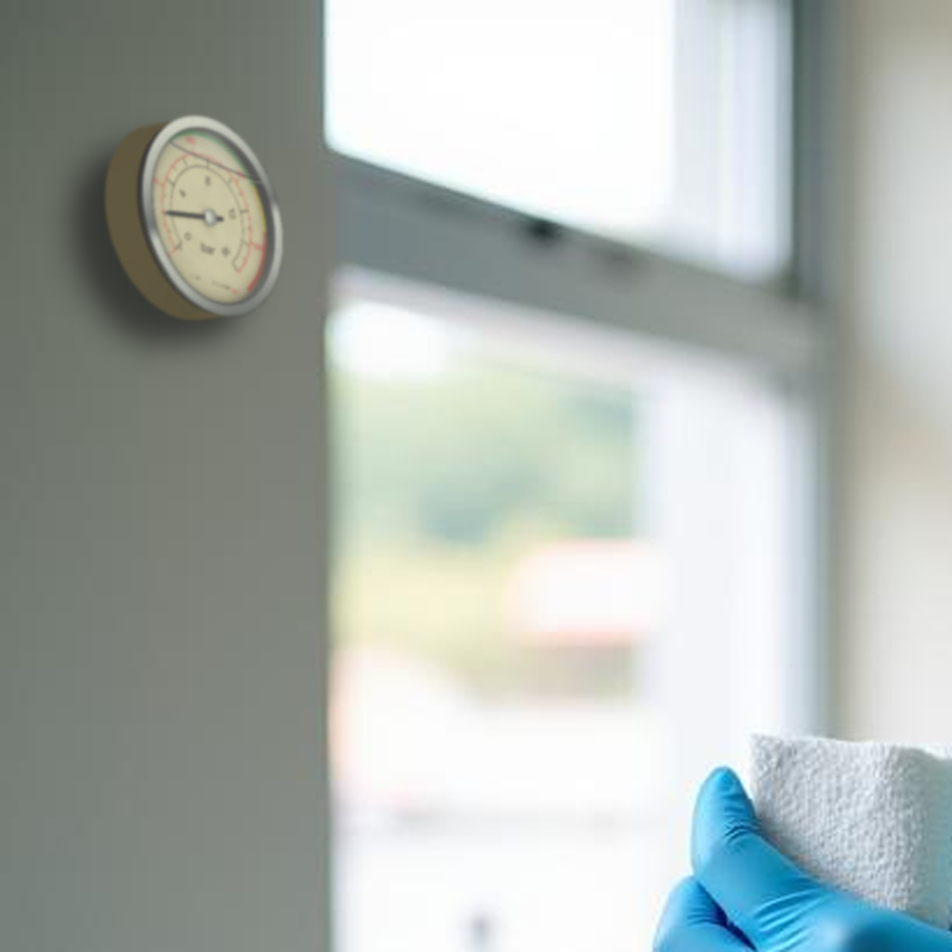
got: 2 bar
